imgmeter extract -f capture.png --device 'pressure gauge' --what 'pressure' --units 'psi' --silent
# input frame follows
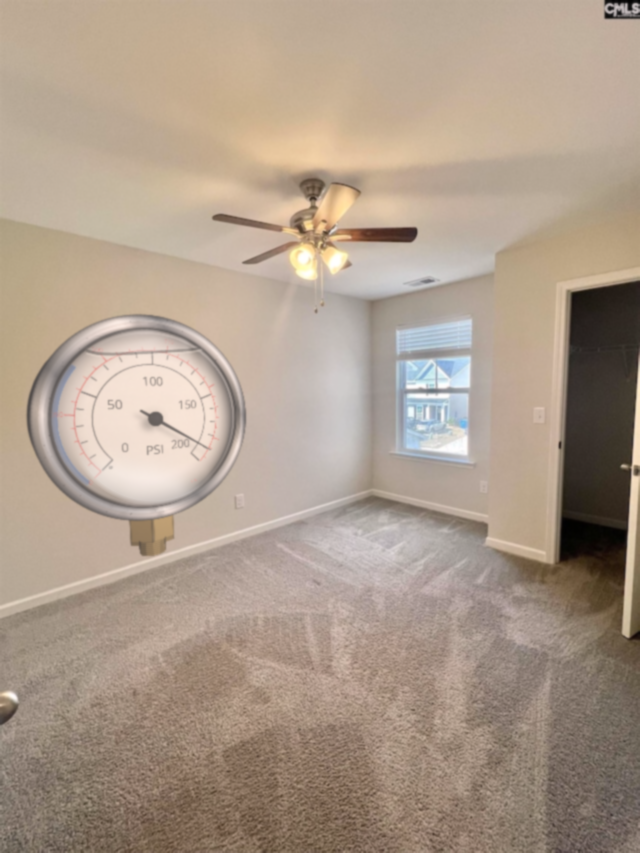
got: 190 psi
